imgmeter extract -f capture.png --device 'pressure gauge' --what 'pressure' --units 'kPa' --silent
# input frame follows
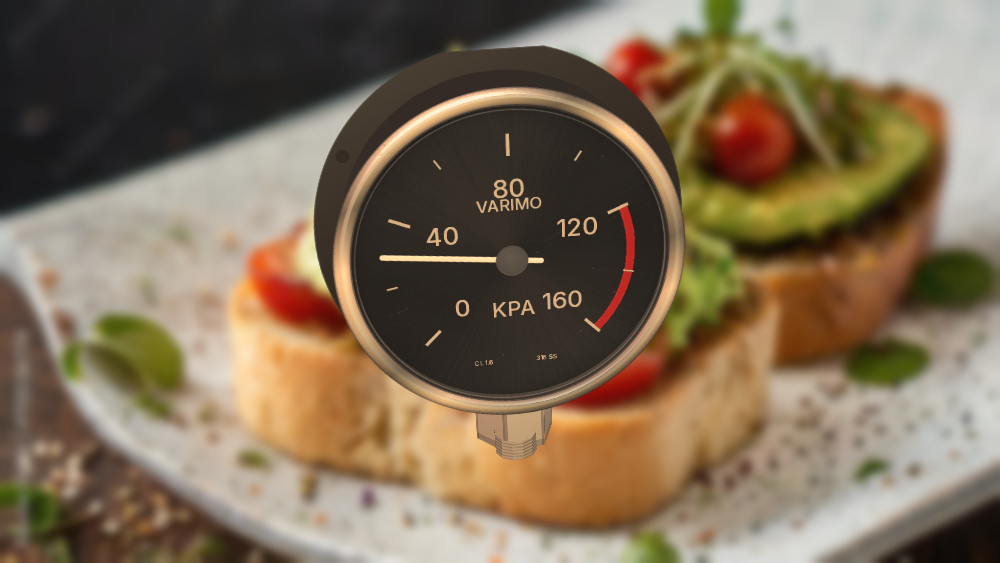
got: 30 kPa
